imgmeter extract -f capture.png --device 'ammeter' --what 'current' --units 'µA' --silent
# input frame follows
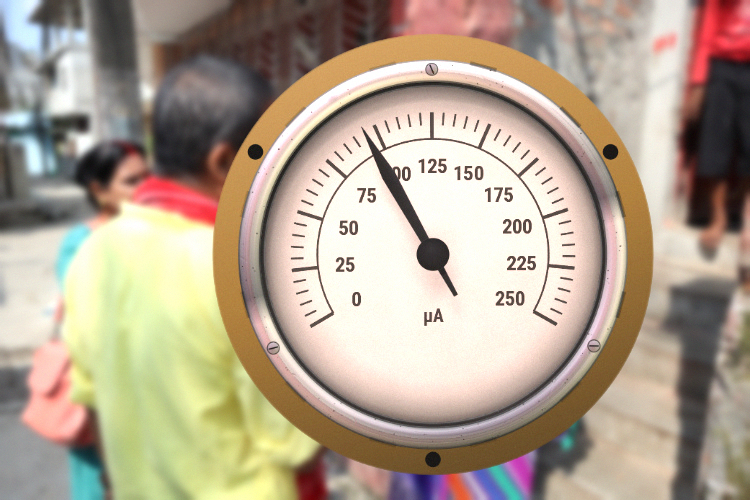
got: 95 µA
